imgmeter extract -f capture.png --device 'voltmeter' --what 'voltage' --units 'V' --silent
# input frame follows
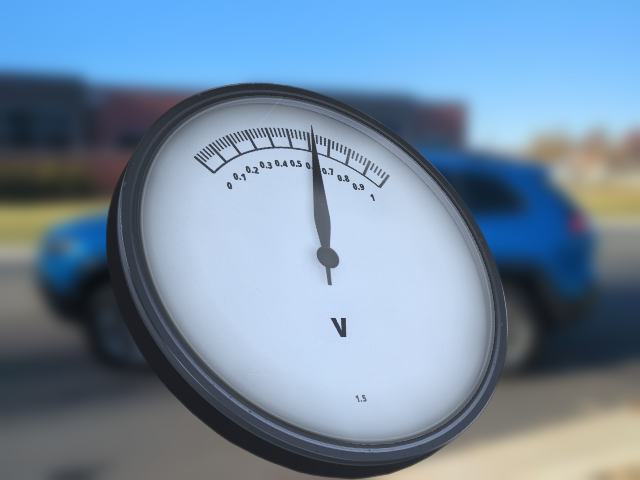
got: 0.6 V
